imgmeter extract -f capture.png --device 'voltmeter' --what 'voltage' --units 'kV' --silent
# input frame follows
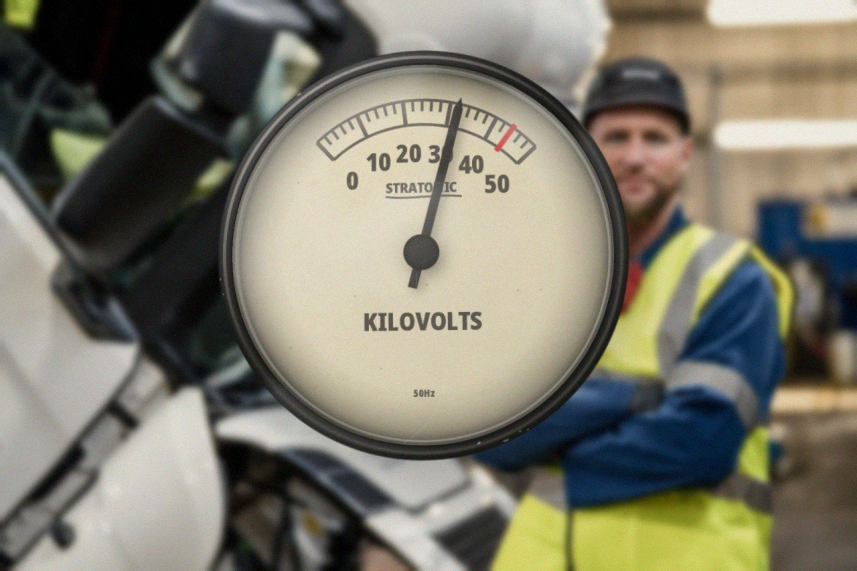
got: 32 kV
